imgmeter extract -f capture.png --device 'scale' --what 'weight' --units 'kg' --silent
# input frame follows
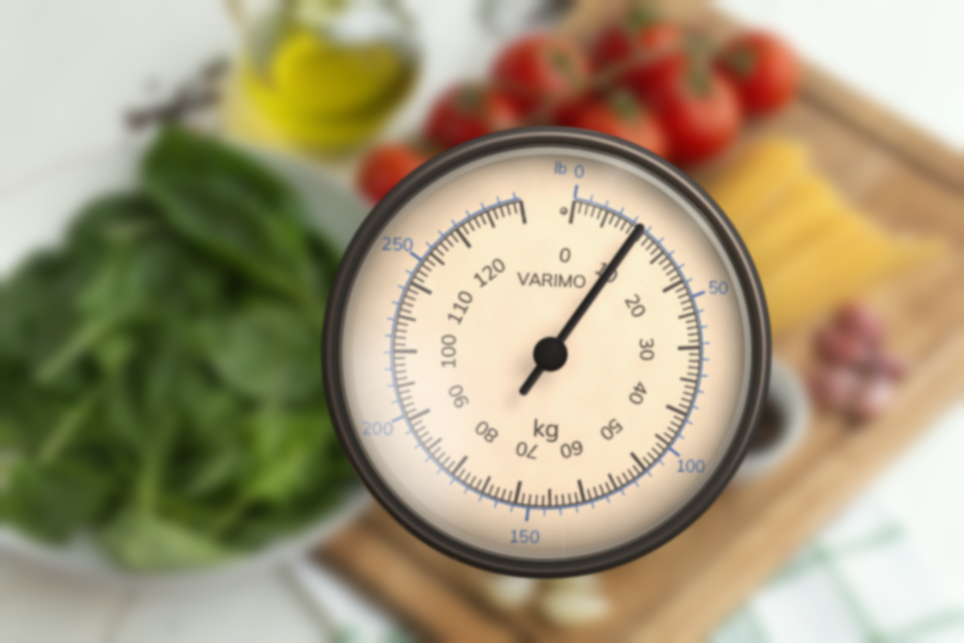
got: 10 kg
